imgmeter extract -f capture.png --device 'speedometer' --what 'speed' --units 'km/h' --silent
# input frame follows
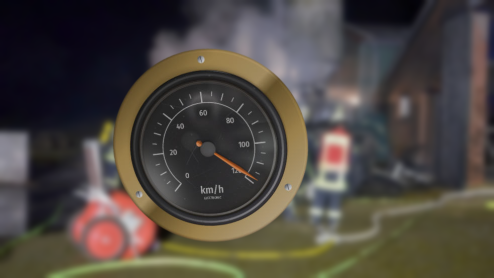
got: 117.5 km/h
